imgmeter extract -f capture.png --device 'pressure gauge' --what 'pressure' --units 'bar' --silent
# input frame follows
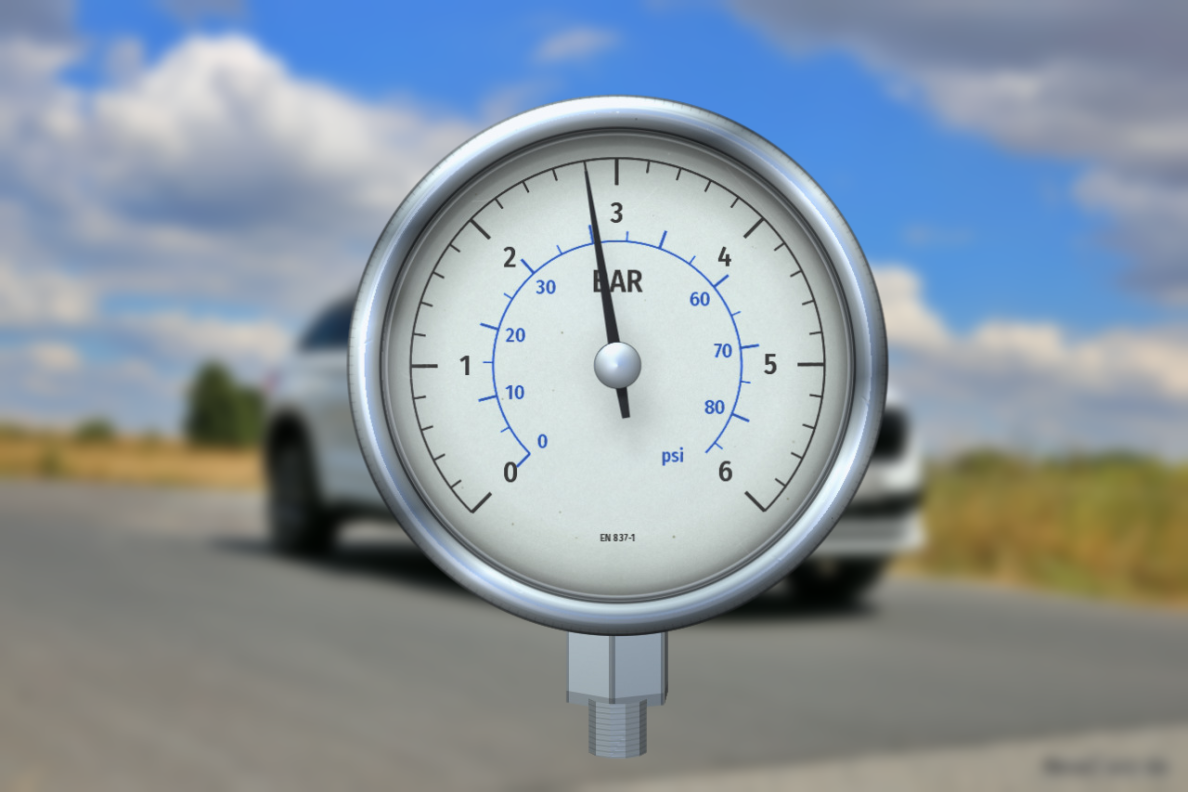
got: 2.8 bar
